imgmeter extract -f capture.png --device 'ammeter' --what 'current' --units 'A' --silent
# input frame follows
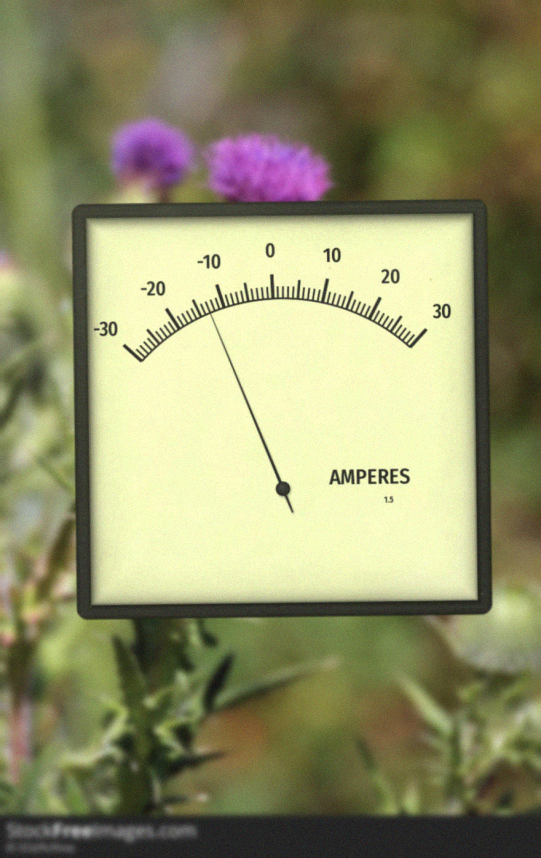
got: -13 A
